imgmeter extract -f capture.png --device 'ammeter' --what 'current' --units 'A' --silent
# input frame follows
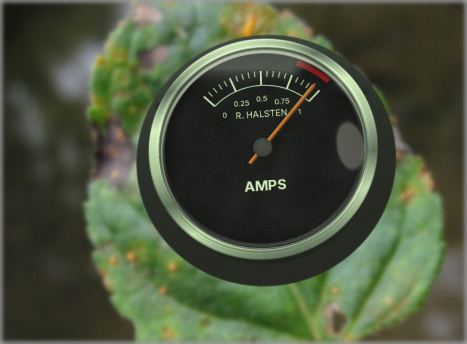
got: 0.95 A
